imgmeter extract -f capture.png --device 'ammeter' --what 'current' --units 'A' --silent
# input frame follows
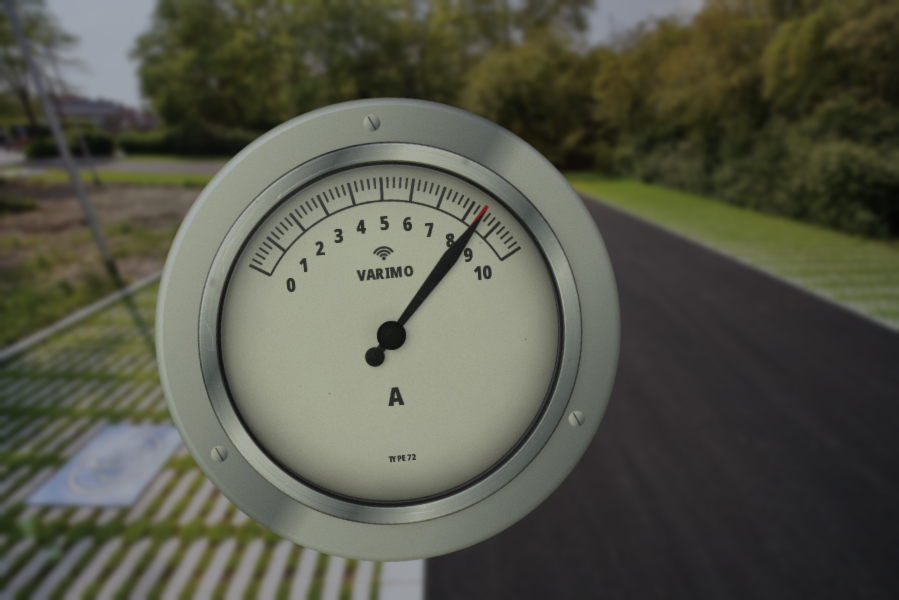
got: 8.4 A
